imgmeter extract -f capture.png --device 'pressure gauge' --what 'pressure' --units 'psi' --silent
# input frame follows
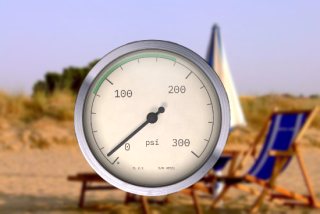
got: 10 psi
